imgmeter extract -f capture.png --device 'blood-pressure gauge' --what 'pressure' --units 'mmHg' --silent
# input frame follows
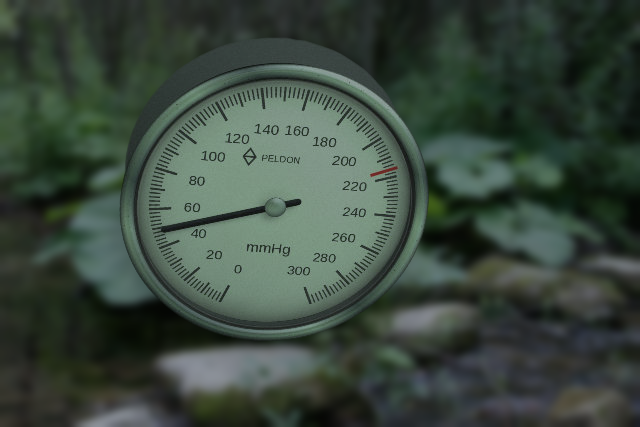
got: 50 mmHg
